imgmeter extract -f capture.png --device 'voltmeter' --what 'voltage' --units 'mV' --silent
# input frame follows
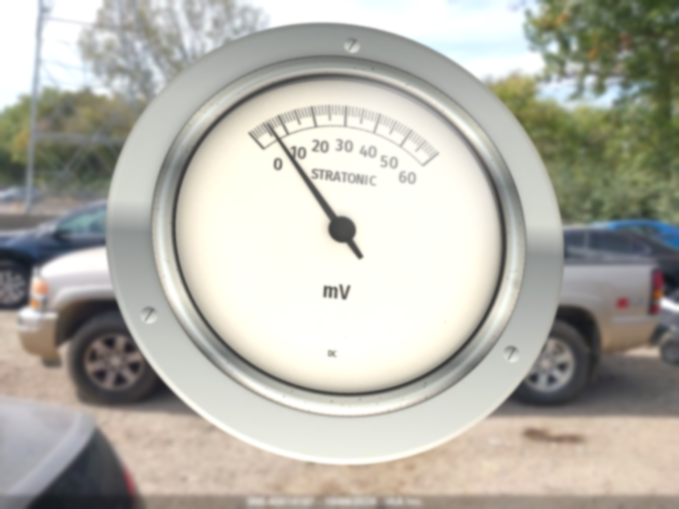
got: 5 mV
